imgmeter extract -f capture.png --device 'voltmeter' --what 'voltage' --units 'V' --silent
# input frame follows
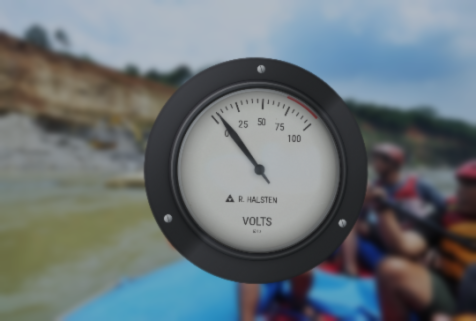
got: 5 V
